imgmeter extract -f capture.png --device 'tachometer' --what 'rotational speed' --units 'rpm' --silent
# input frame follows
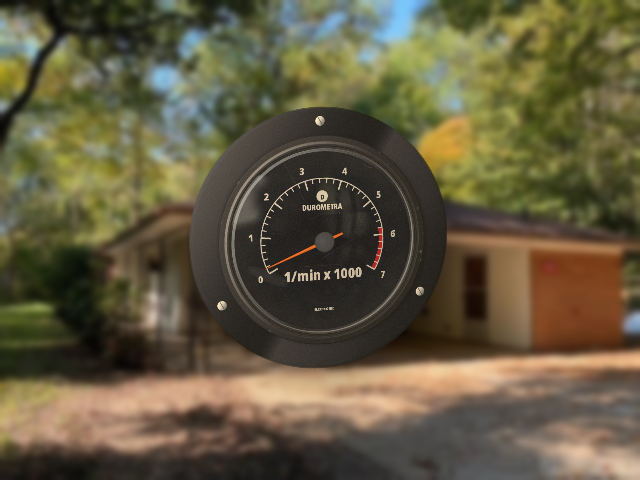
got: 200 rpm
